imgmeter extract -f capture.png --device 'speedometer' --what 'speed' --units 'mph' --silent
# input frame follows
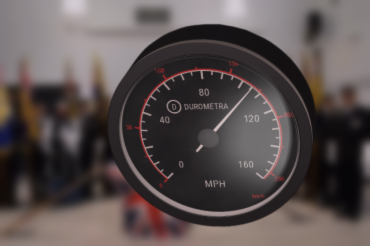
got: 105 mph
